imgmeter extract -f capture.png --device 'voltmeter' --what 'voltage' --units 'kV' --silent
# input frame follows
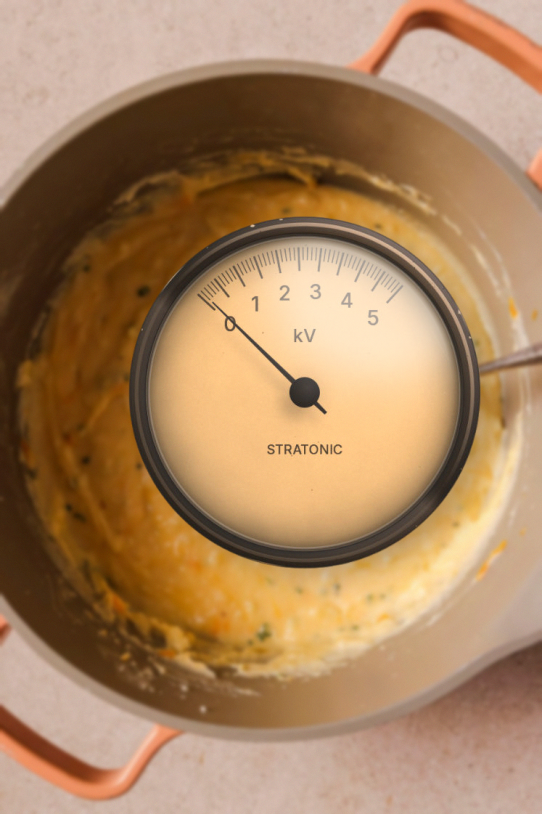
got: 0.1 kV
